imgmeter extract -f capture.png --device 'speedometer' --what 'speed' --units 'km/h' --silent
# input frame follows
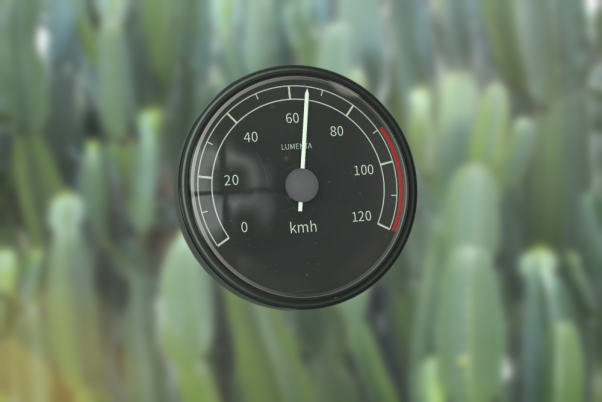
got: 65 km/h
